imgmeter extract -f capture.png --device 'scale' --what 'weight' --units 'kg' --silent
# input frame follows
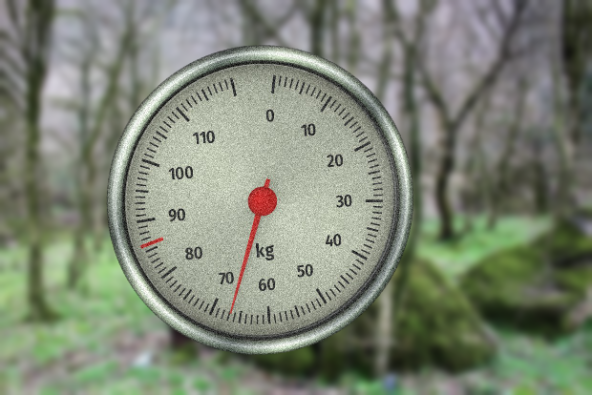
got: 67 kg
